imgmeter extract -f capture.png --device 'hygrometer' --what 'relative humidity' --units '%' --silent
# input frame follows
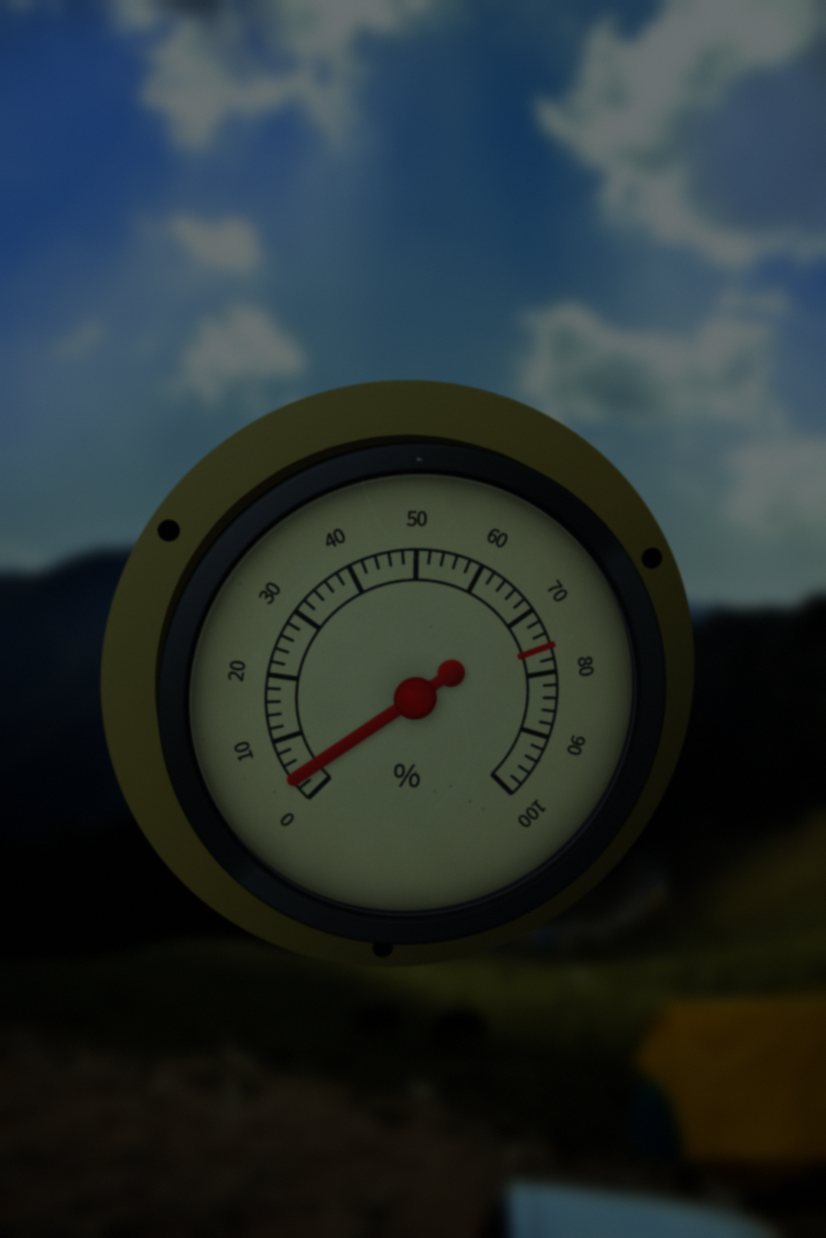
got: 4 %
